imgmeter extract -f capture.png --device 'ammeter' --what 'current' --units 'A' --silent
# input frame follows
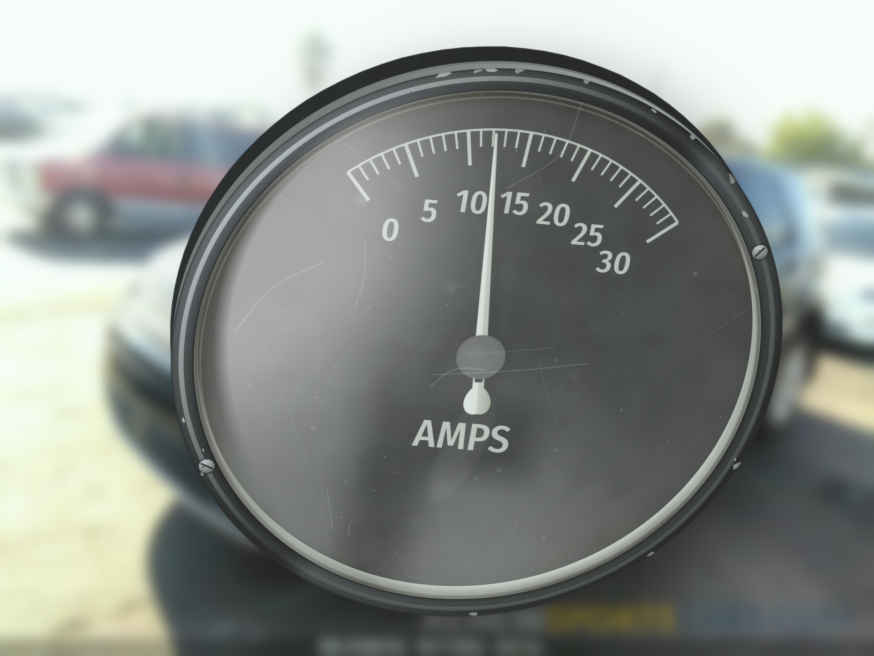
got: 12 A
